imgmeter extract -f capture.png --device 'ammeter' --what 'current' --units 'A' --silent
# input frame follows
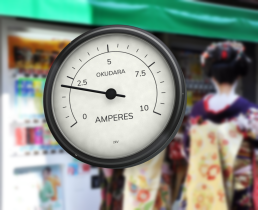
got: 2 A
